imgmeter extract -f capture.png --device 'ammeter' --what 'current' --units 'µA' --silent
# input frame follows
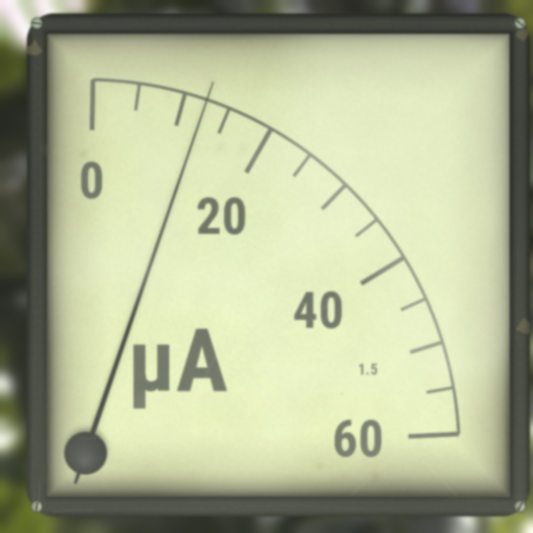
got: 12.5 µA
